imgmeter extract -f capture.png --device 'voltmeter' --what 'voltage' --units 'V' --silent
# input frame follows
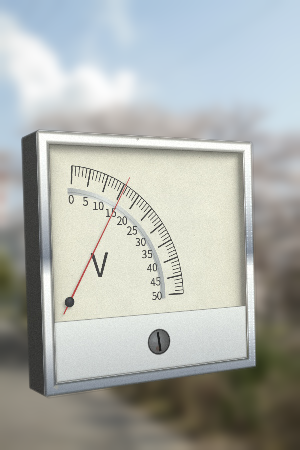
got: 15 V
